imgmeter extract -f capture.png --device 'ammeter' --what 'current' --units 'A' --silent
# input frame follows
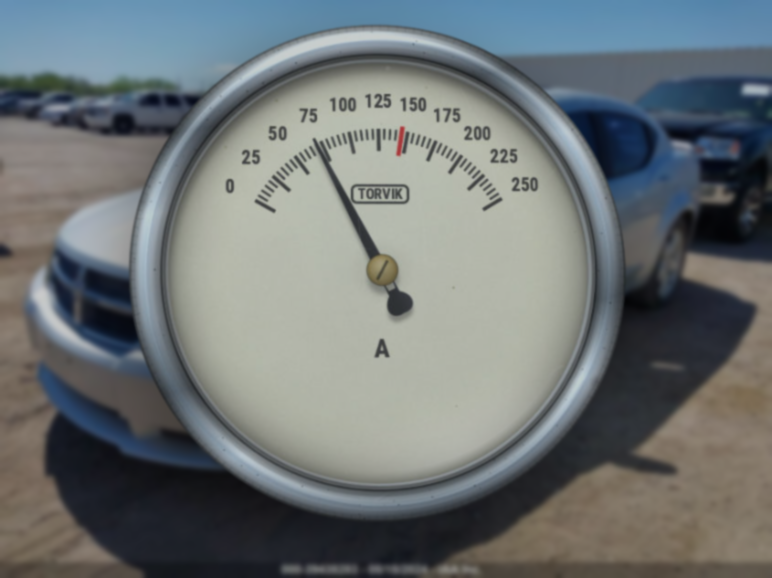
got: 70 A
